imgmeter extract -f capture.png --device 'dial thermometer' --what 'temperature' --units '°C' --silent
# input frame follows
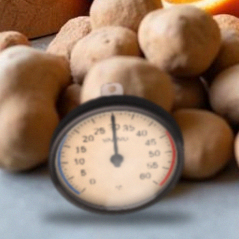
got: 30 °C
